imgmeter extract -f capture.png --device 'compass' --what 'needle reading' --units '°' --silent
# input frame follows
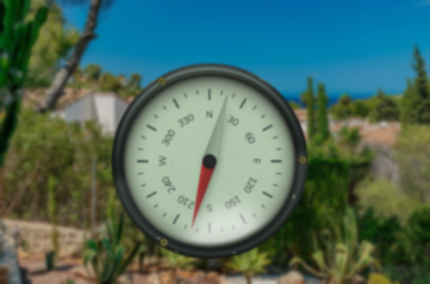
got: 195 °
